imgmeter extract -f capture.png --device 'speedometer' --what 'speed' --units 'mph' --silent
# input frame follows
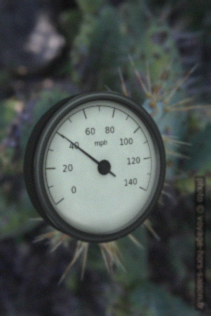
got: 40 mph
